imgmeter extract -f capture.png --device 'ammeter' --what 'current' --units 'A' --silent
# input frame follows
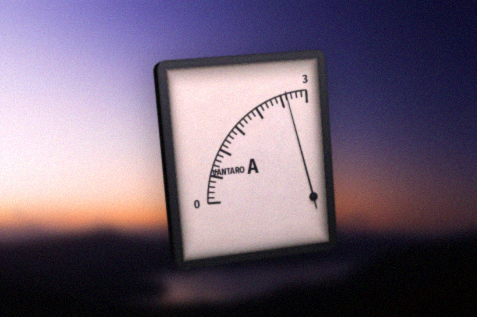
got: 2.6 A
